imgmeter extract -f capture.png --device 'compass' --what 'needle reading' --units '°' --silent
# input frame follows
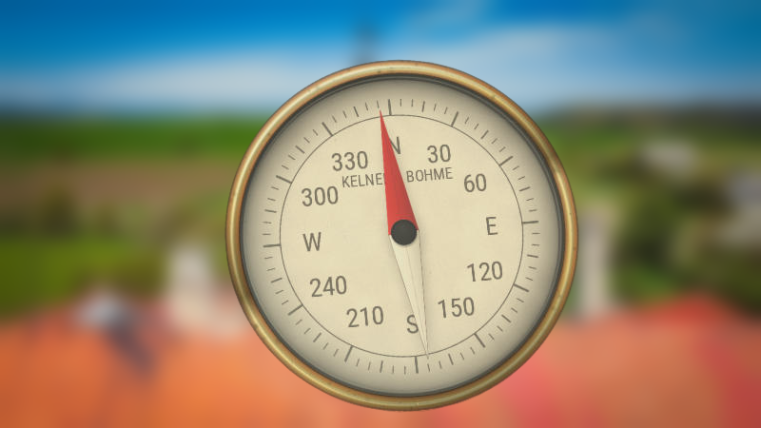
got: 355 °
